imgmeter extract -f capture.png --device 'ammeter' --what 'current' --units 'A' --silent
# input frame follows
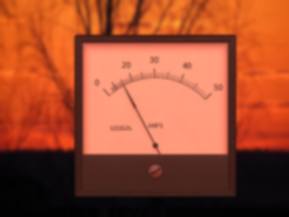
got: 15 A
